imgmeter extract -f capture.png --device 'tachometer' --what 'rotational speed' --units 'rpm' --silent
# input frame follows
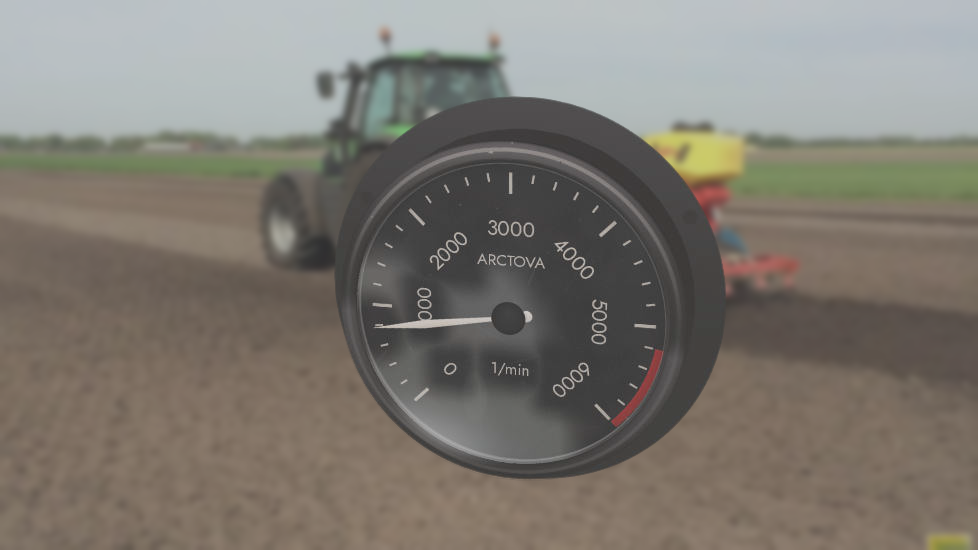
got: 800 rpm
